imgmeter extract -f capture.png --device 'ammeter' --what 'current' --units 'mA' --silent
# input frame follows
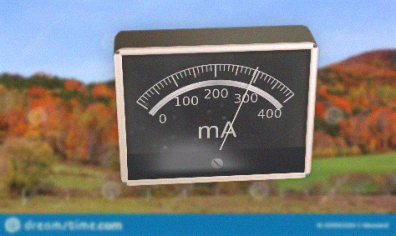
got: 290 mA
